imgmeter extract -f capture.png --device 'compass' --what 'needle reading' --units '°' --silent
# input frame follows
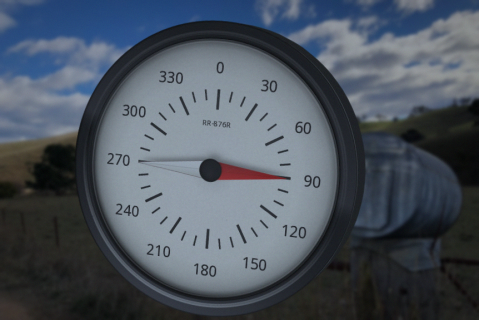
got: 90 °
